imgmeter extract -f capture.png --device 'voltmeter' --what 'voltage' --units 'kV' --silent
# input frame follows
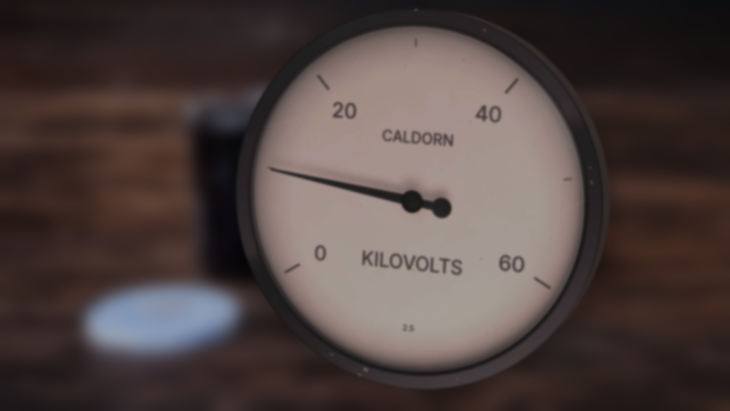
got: 10 kV
